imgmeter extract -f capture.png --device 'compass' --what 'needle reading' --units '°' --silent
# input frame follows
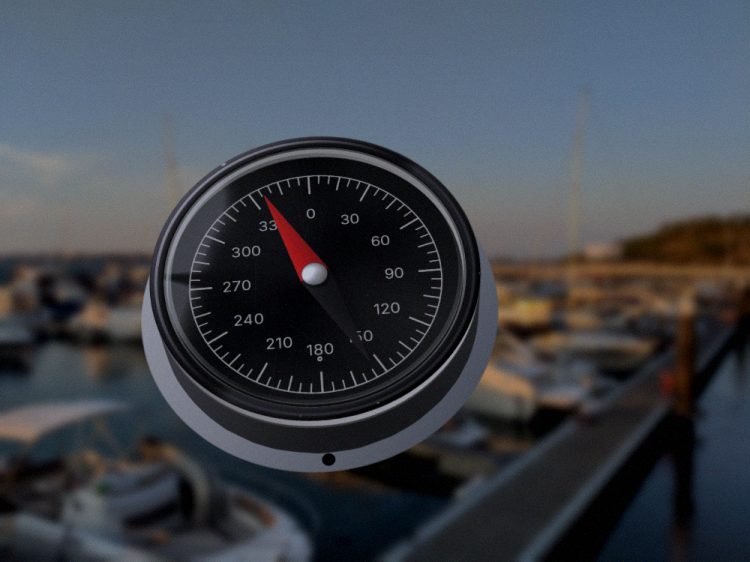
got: 335 °
